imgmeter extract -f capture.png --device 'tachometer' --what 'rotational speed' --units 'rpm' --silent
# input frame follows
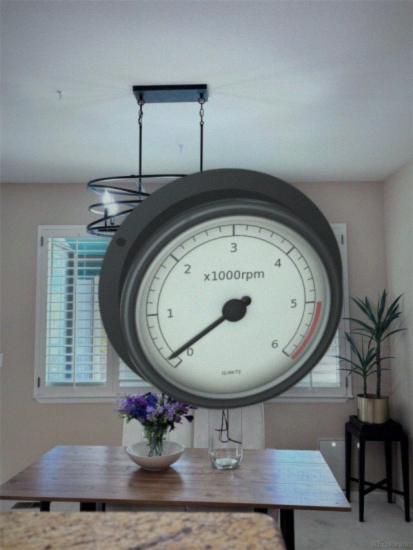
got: 200 rpm
